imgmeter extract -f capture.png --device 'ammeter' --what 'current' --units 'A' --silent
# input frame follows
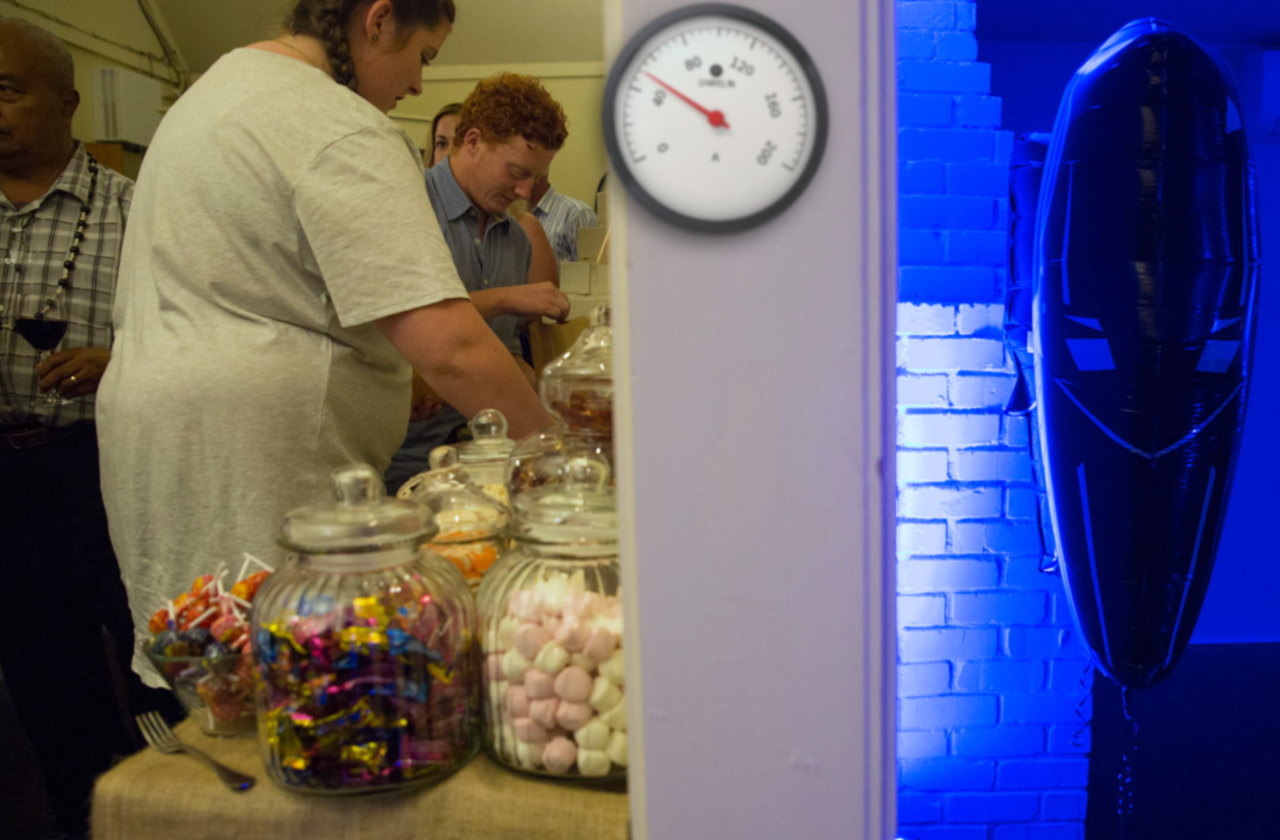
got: 50 A
